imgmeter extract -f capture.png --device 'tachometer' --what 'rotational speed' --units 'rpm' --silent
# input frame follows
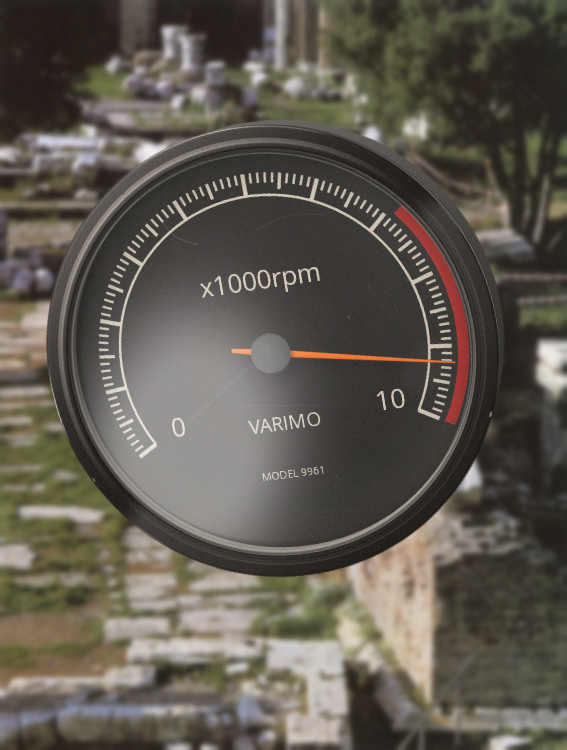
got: 9200 rpm
